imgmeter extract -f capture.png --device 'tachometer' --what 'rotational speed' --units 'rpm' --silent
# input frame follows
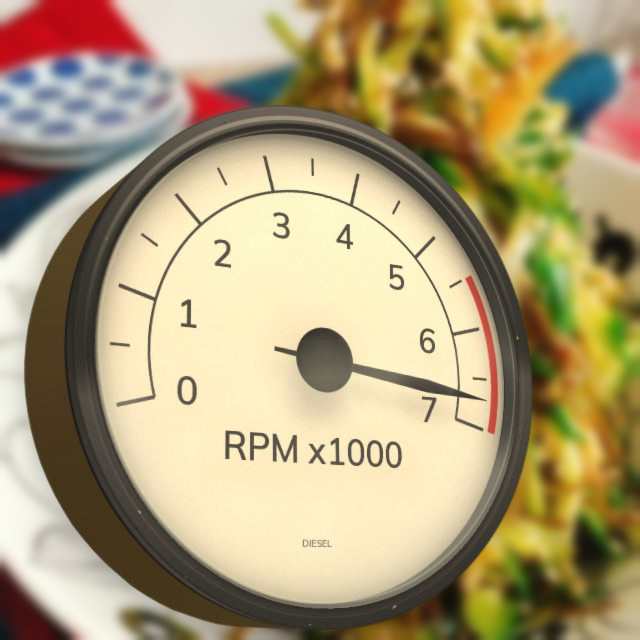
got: 6750 rpm
